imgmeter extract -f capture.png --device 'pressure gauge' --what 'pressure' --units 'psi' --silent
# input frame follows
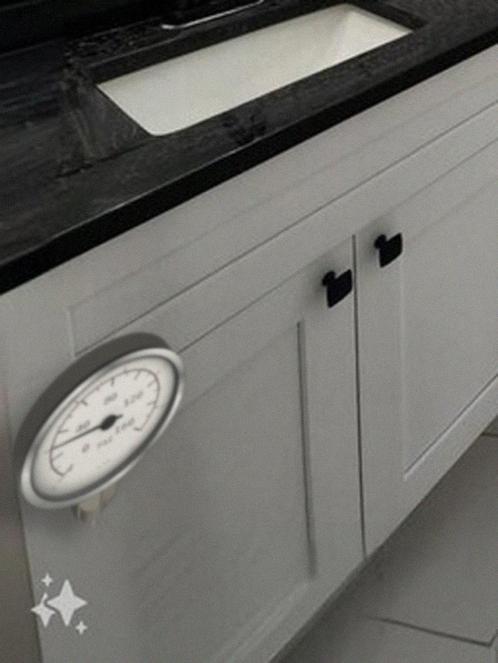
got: 30 psi
